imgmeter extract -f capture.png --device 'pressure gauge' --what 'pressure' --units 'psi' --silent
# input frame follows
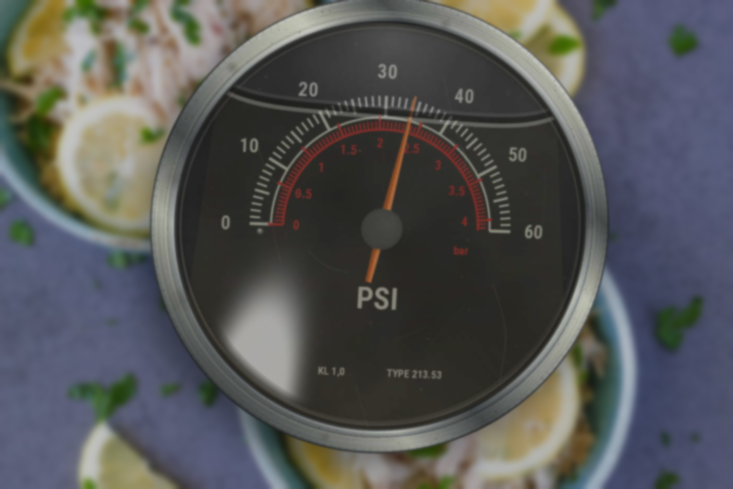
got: 34 psi
